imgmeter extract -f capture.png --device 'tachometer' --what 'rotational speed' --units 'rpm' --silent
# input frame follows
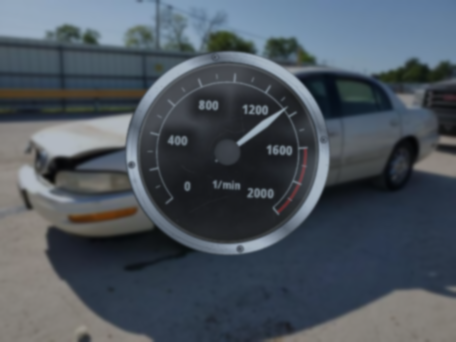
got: 1350 rpm
